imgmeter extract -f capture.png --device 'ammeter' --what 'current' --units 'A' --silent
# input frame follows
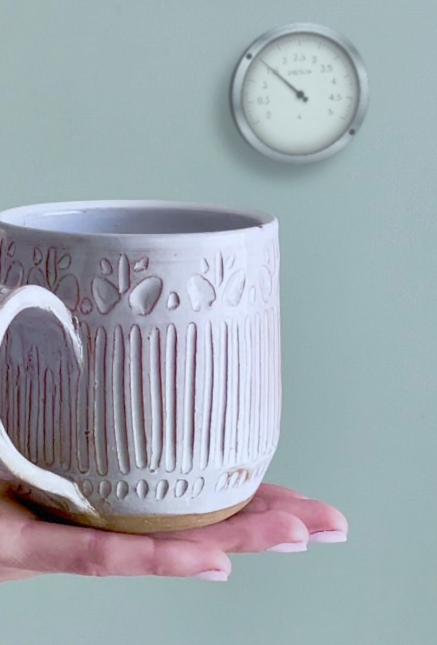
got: 1.5 A
